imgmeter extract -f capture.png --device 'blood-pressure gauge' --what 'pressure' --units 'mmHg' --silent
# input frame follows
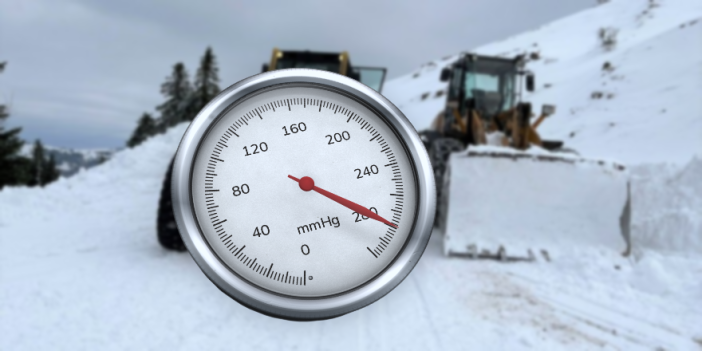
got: 280 mmHg
